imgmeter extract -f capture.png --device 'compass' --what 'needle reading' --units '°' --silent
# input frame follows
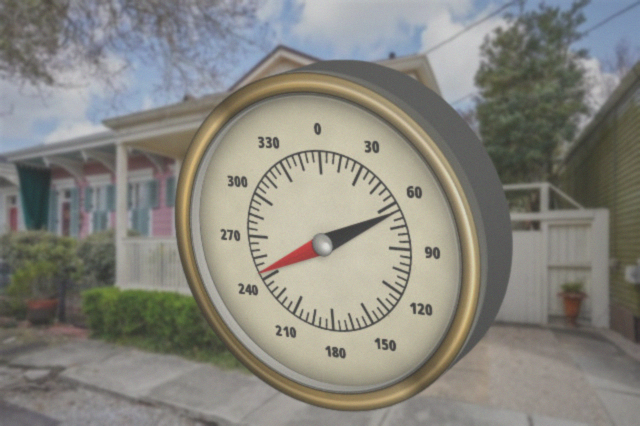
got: 245 °
